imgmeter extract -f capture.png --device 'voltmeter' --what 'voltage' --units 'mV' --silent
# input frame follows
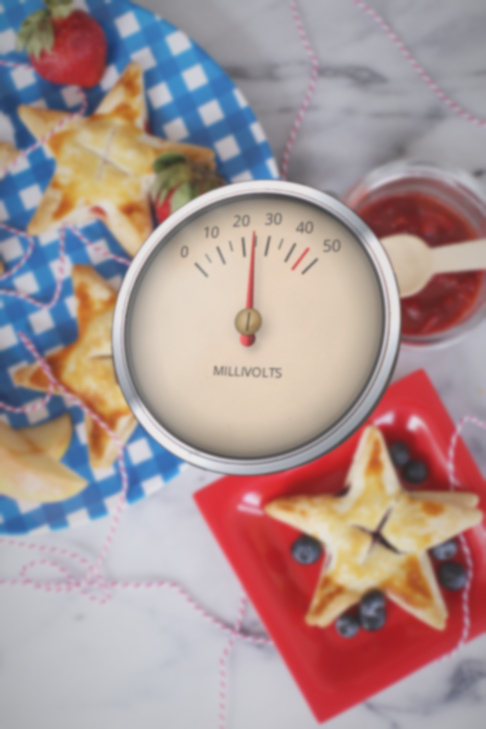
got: 25 mV
